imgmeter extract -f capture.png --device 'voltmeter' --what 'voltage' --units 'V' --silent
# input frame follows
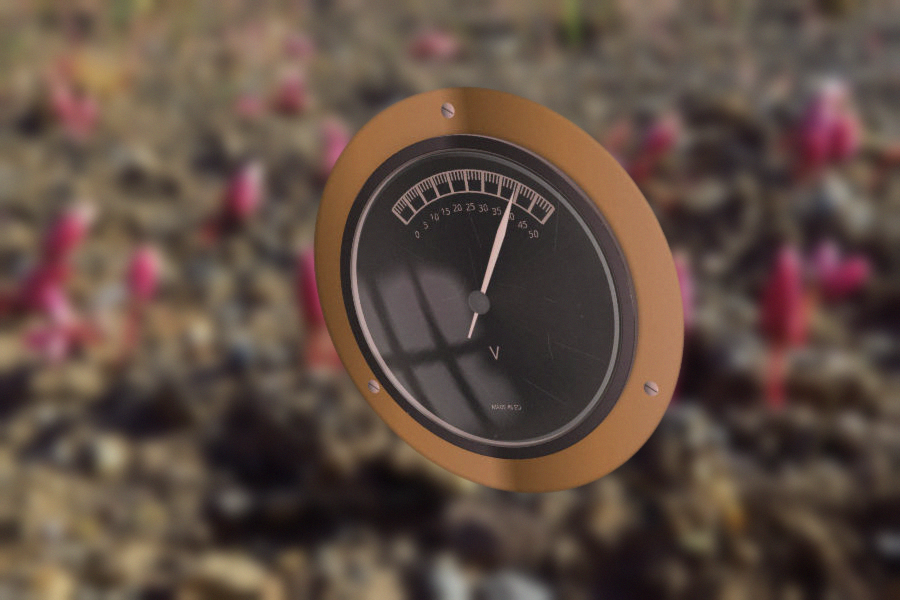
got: 40 V
